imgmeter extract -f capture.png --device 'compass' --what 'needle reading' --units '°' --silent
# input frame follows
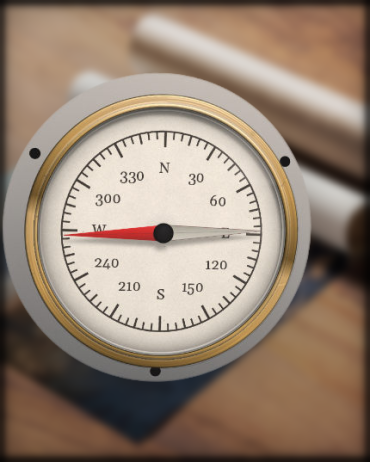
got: 267.5 °
